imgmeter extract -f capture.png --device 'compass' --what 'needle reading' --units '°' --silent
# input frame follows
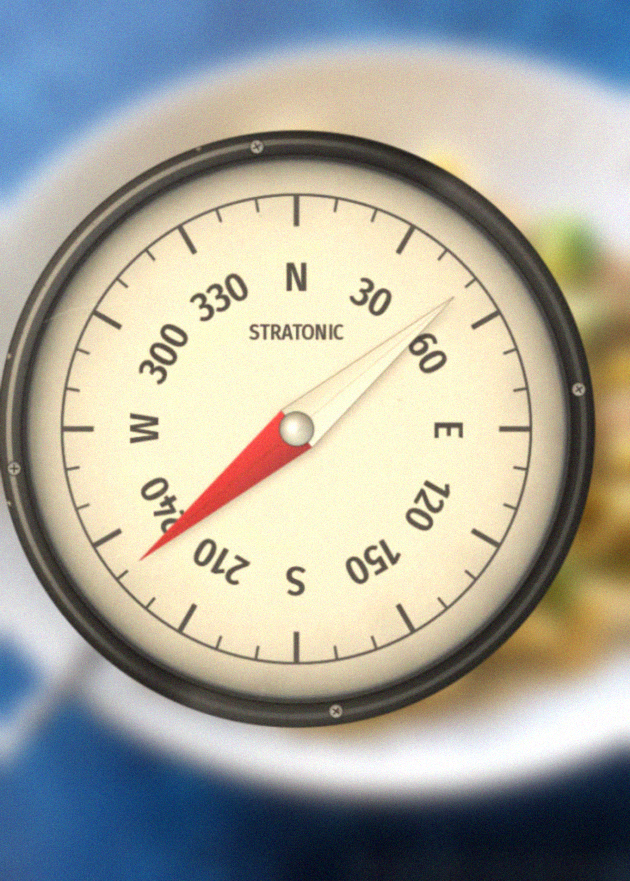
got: 230 °
